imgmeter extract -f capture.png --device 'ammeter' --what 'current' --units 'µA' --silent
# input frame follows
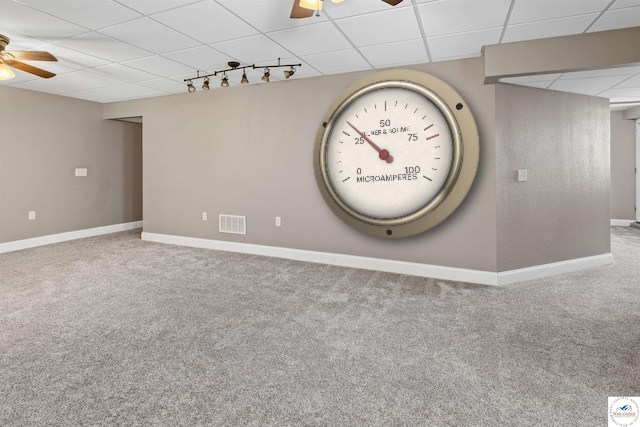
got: 30 µA
